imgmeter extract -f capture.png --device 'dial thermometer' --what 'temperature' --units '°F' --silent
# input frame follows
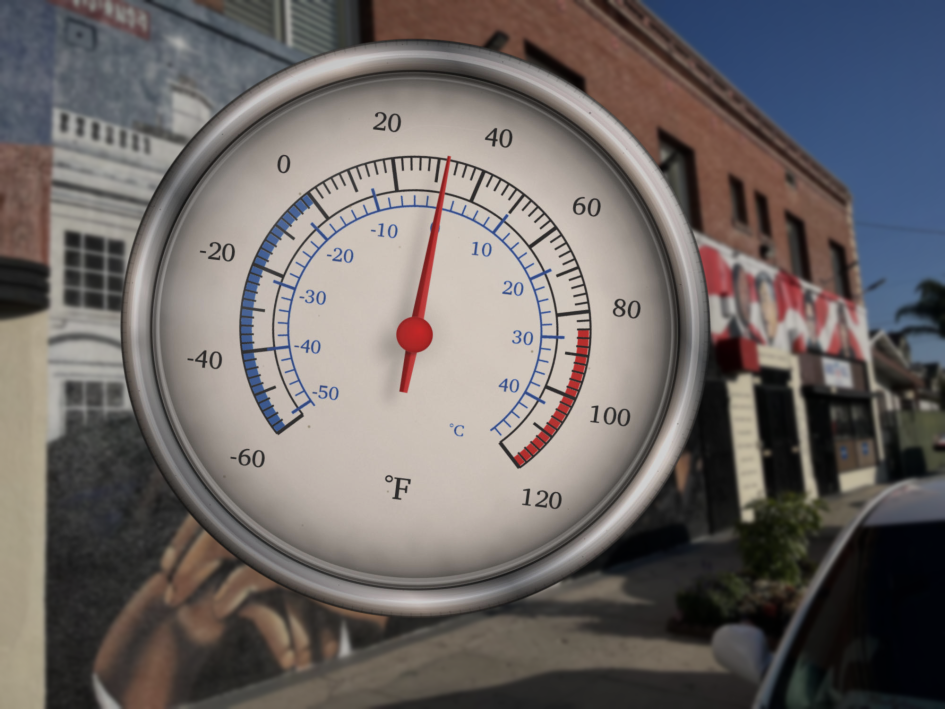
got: 32 °F
